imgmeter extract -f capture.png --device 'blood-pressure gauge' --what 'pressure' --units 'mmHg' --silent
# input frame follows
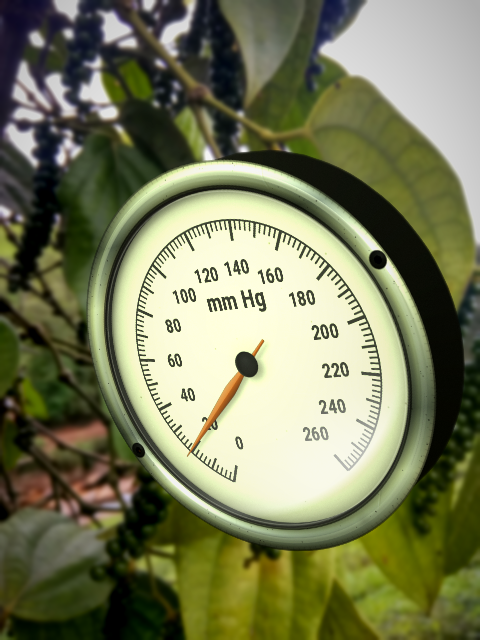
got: 20 mmHg
